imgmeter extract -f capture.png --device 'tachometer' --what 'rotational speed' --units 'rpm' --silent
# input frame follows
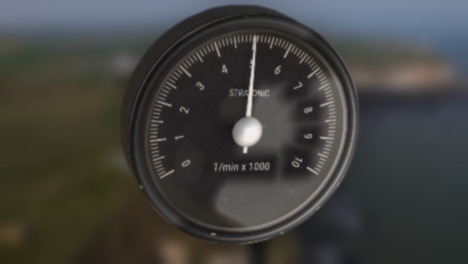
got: 5000 rpm
